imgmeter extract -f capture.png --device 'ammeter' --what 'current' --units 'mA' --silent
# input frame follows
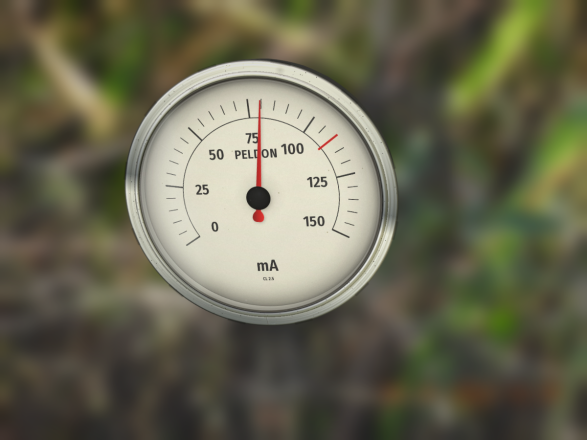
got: 80 mA
